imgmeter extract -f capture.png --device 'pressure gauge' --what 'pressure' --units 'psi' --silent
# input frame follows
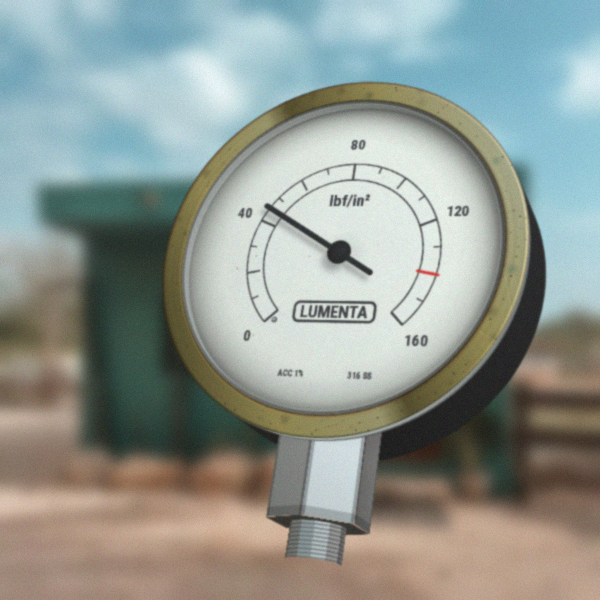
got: 45 psi
